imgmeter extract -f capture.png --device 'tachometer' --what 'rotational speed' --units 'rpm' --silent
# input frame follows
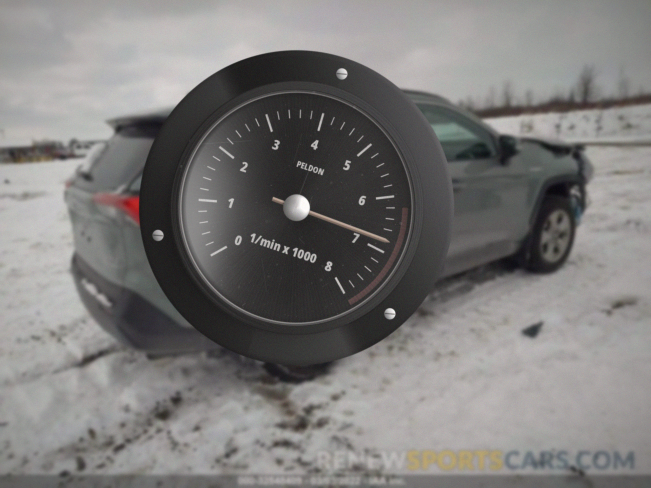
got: 6800 rpm
